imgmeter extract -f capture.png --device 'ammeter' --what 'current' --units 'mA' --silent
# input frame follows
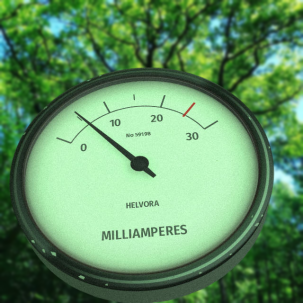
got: 5 mA
